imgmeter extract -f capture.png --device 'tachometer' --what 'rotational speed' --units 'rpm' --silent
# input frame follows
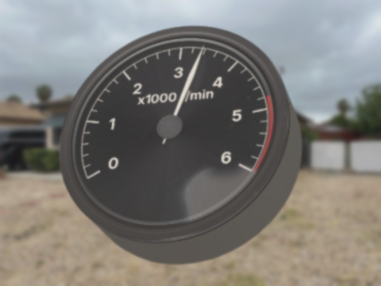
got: 3400 rpm
